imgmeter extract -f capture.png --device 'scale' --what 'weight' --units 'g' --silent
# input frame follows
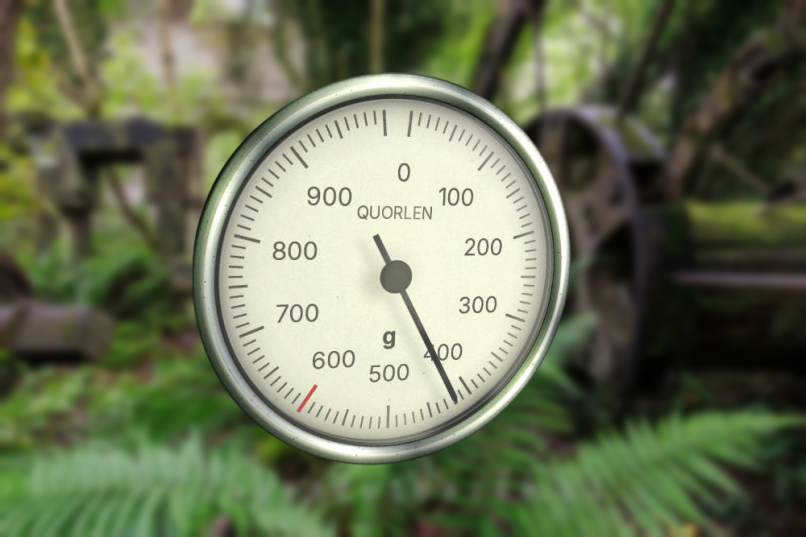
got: 420 g
